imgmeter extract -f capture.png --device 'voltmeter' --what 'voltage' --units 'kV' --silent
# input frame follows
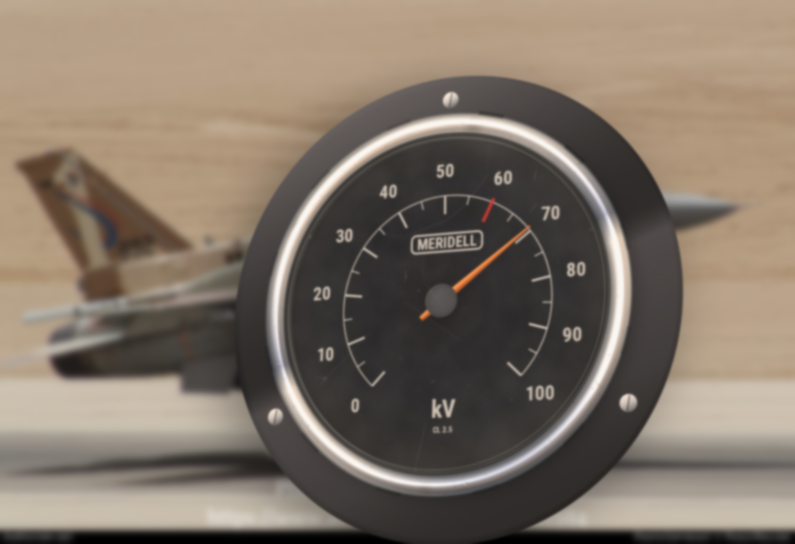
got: 70 kV
